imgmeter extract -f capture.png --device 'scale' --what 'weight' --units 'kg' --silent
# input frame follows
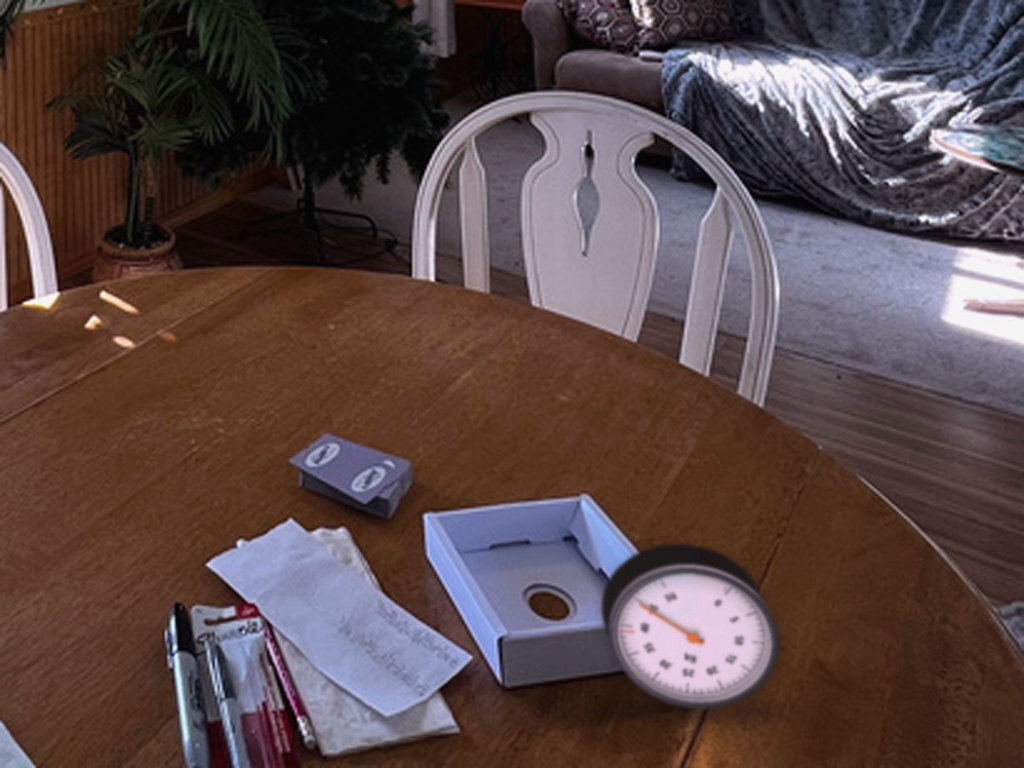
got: 45 kg
